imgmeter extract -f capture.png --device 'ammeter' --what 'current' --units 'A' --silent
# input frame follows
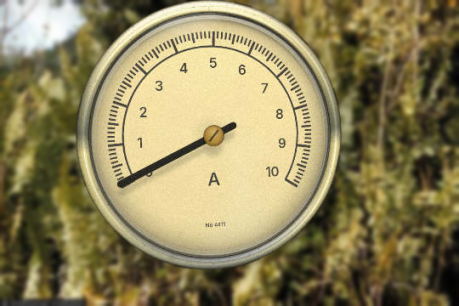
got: 0.1 A
